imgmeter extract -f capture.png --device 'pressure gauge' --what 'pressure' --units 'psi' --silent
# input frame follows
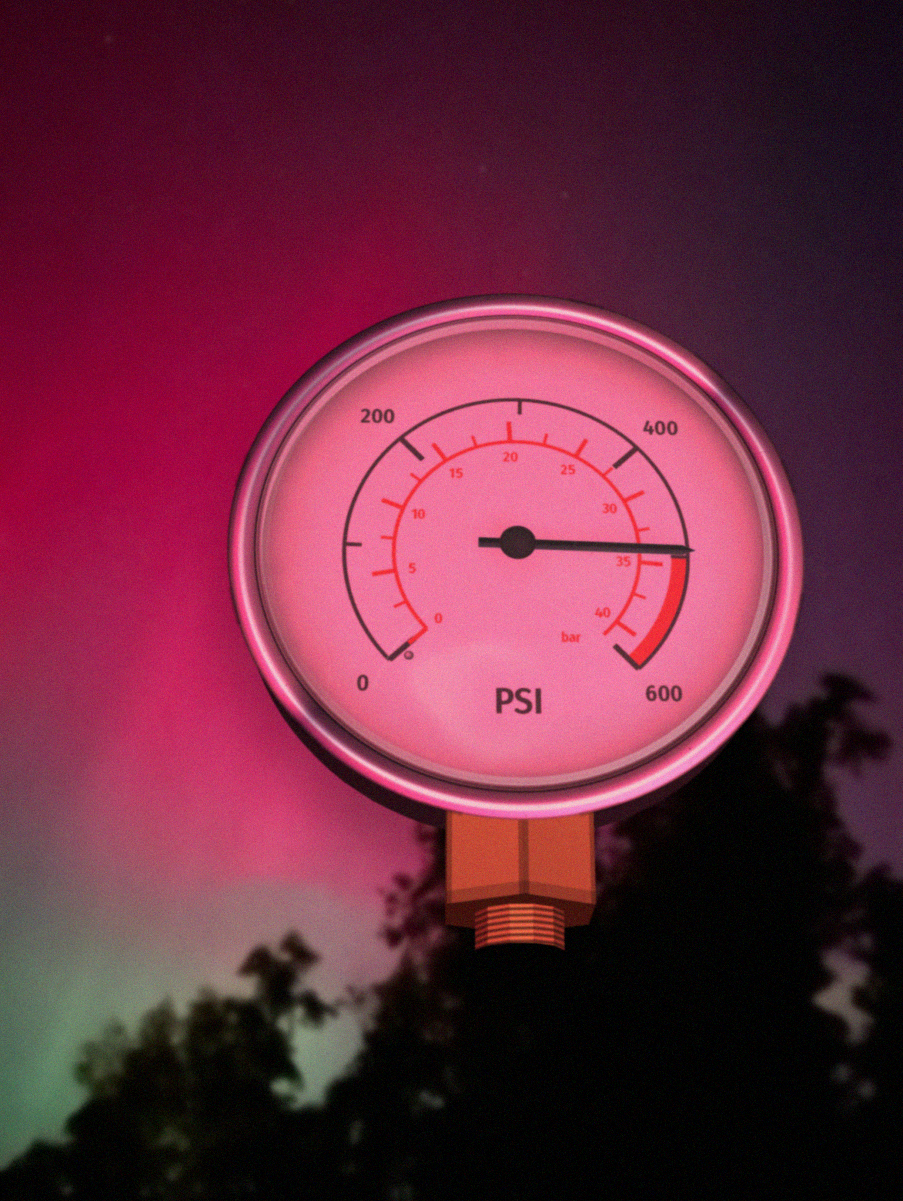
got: 500 psi
